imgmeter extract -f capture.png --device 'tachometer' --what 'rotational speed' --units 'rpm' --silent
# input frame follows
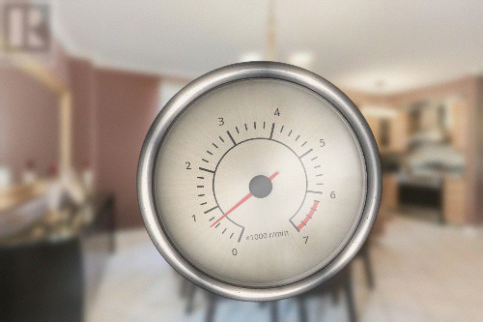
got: 700 rpm
